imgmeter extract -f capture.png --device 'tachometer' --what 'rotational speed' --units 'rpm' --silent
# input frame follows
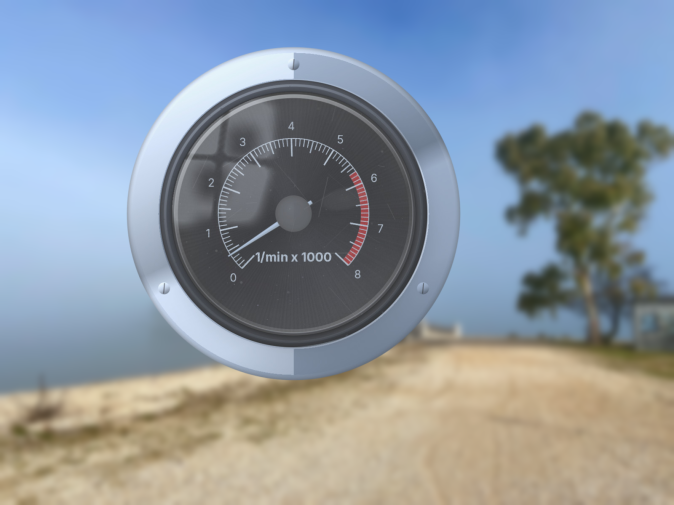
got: 400 rpm
